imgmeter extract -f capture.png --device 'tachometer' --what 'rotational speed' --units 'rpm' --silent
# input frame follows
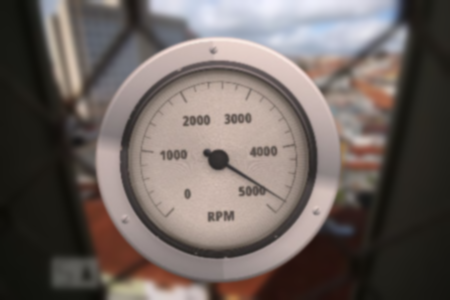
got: 4800 rpm
